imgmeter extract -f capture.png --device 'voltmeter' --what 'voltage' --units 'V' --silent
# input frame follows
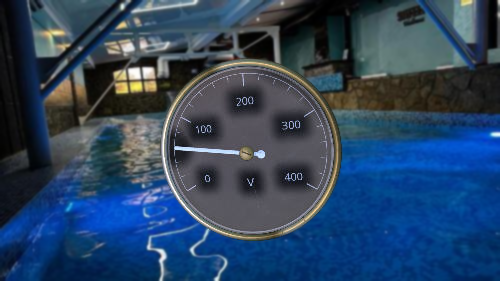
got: 60 V
